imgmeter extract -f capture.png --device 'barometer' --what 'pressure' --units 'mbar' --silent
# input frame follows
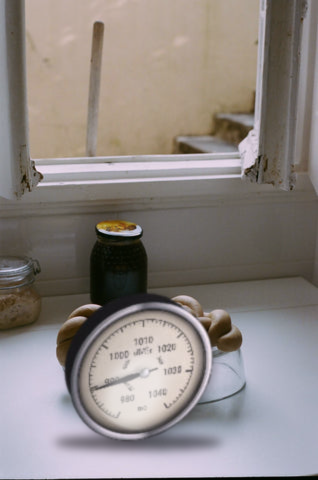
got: 990 mbar
